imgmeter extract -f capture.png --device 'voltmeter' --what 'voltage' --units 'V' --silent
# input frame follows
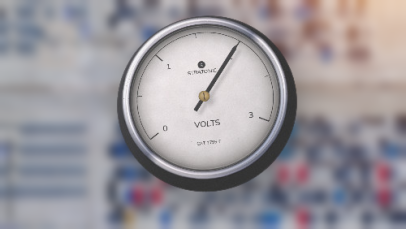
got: 2 V
